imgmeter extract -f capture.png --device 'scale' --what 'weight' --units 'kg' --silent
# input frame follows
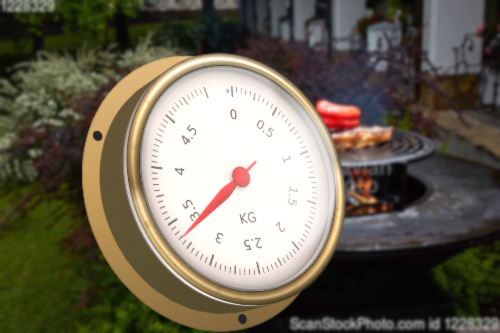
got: 3.35 kg
